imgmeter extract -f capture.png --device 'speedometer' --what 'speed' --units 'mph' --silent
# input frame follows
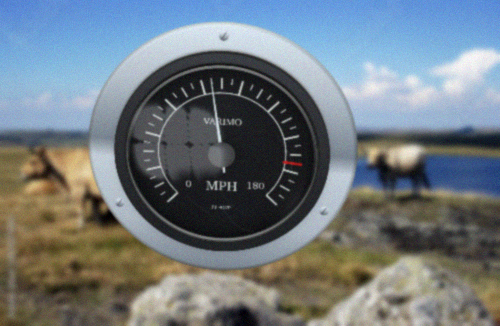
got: 85 mph
